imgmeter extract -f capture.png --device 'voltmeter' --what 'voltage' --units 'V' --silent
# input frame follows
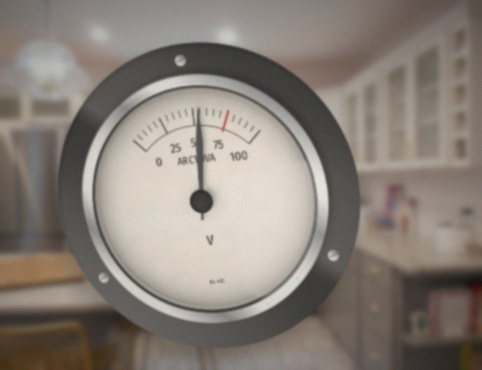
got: 55 V
